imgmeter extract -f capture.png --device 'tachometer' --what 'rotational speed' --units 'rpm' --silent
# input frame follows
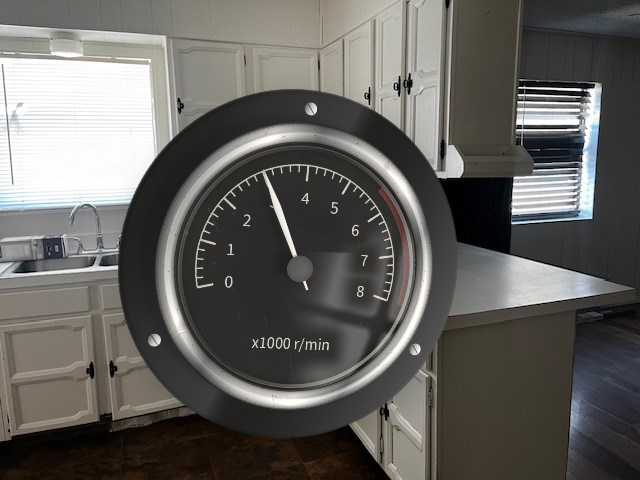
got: 3000 rpm
